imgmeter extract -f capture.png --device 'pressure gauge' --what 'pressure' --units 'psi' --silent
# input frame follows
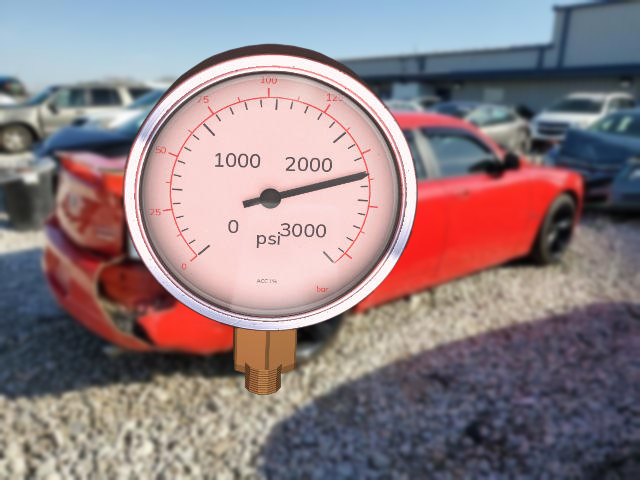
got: 2300 psi
